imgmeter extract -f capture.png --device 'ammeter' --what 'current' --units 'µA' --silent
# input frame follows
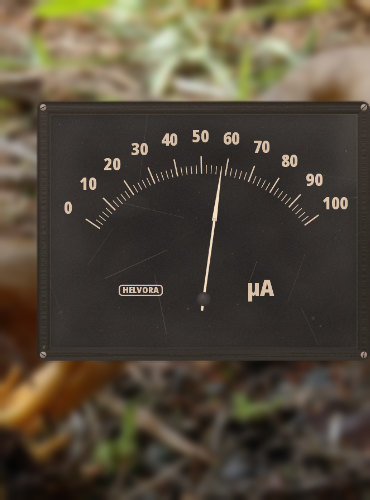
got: 58 µA
